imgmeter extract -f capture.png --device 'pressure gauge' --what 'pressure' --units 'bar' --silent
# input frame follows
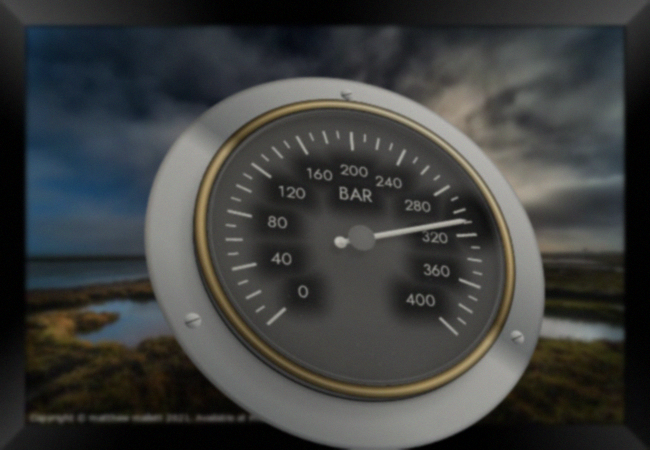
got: 310 bar
